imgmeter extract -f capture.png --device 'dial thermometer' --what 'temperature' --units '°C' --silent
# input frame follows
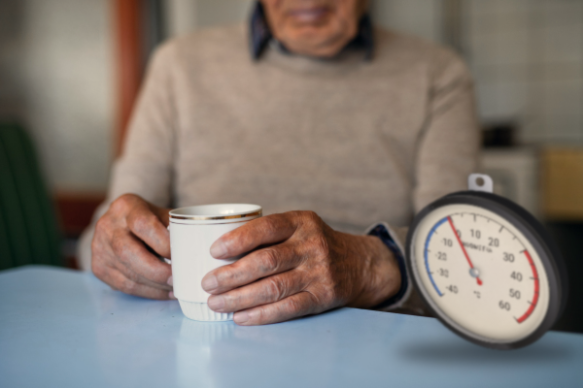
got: 0 °C
